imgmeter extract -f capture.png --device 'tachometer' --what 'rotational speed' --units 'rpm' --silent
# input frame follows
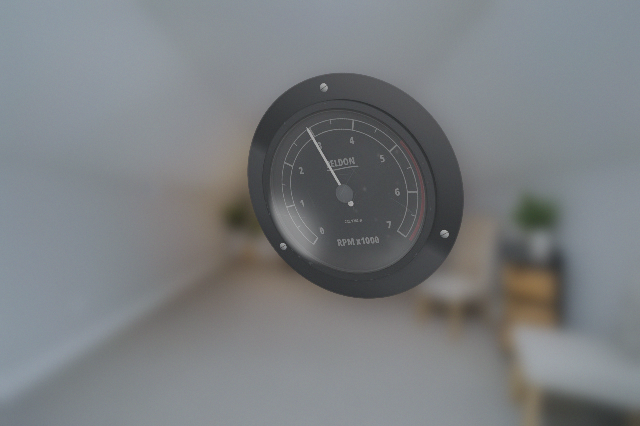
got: 3000 rpm
